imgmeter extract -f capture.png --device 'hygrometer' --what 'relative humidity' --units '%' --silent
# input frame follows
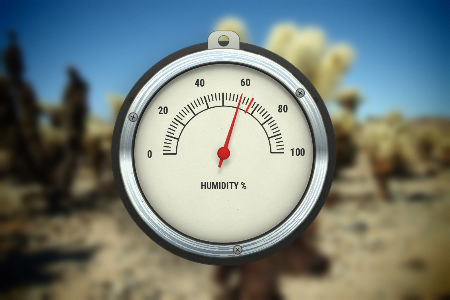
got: 60 %
